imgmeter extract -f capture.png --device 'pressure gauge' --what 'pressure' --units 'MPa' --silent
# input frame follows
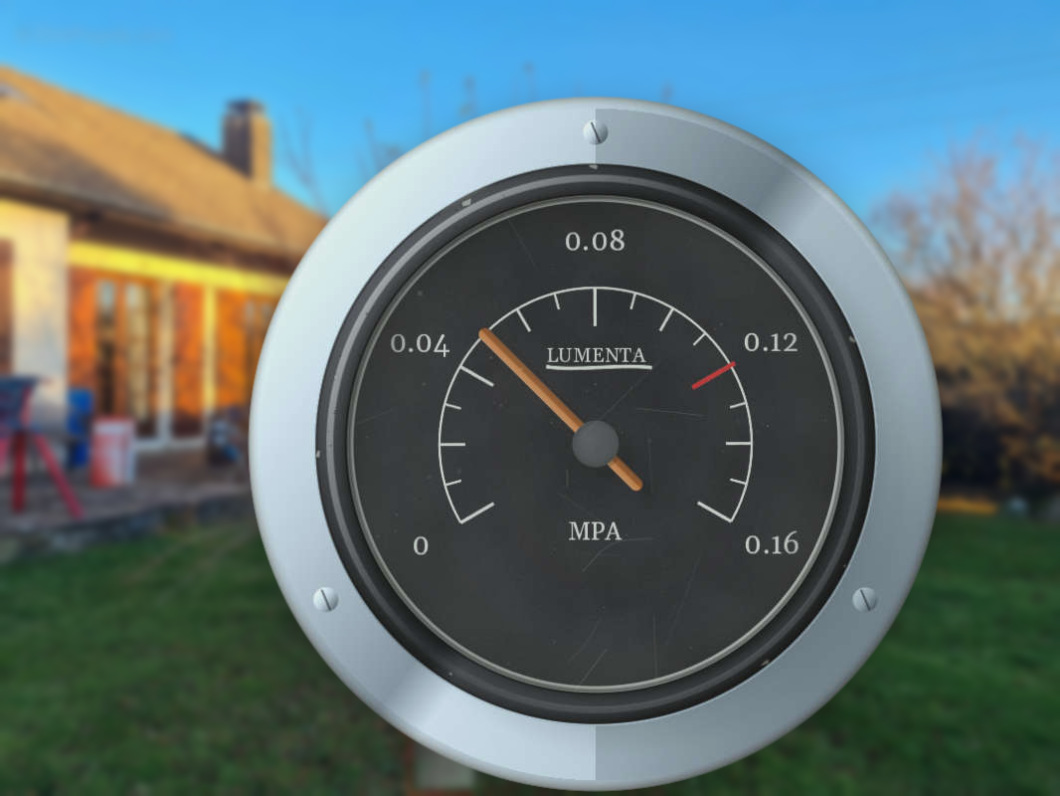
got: 0.05 MPa
